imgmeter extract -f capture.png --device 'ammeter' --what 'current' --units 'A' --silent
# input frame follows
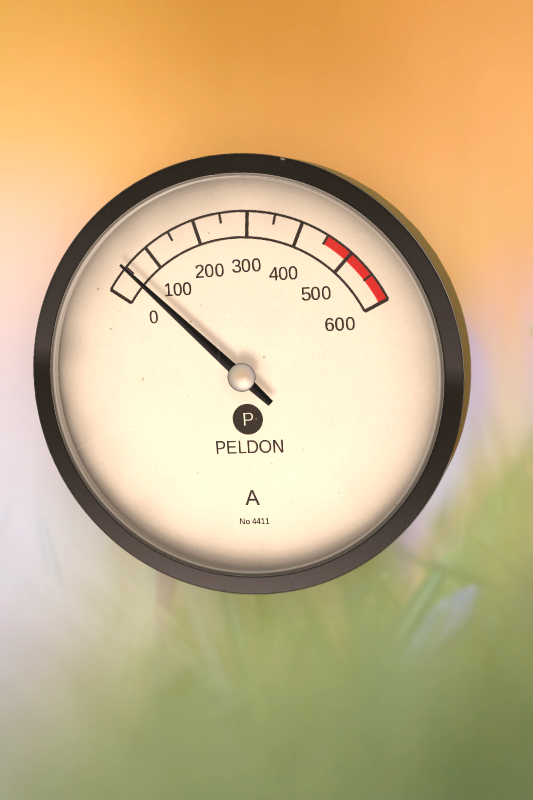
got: 50 A
